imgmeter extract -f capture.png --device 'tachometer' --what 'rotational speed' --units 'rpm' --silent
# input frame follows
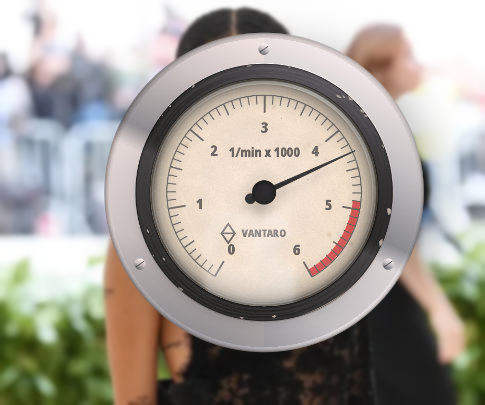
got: 4300 rpm
